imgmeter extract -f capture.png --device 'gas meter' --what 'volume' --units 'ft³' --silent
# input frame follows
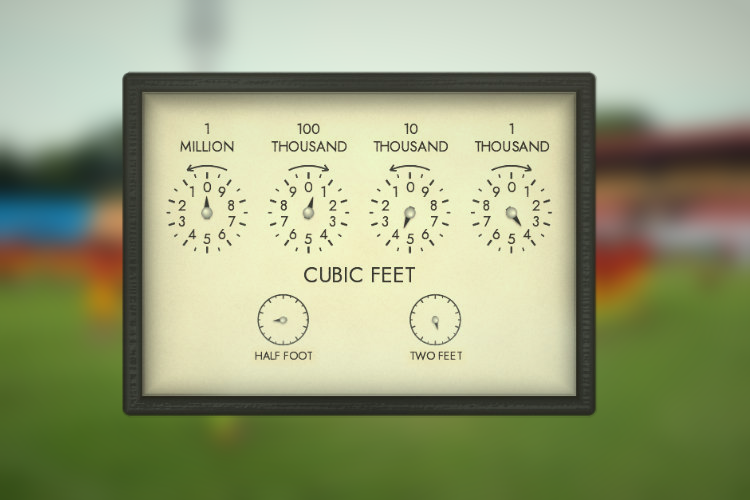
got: 4400 ft³
